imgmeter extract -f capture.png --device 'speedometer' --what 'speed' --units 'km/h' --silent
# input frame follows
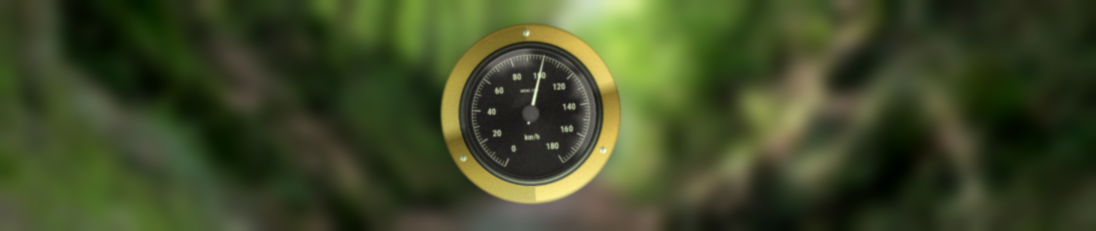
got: 100 km/h
